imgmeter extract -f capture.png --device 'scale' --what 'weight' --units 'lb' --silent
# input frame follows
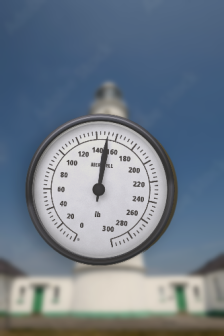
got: 152 lb
